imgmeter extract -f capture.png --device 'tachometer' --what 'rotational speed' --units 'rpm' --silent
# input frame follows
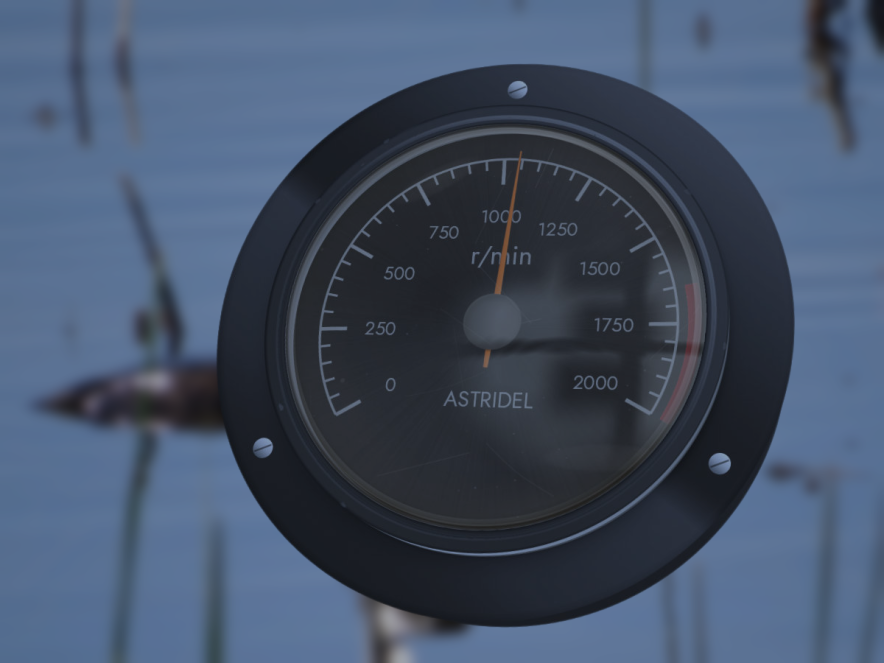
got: 1050 rpm
